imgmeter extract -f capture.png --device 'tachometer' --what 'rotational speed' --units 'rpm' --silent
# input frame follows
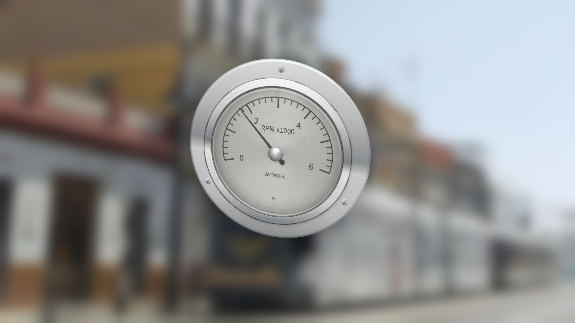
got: 1800 rpm
